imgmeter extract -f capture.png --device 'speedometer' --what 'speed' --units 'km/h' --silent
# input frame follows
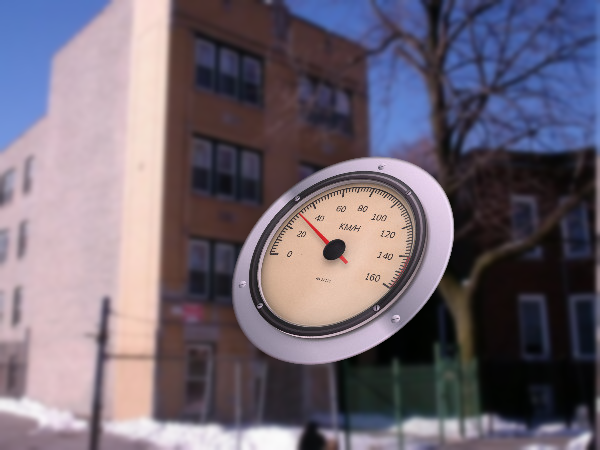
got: 30 km/h
